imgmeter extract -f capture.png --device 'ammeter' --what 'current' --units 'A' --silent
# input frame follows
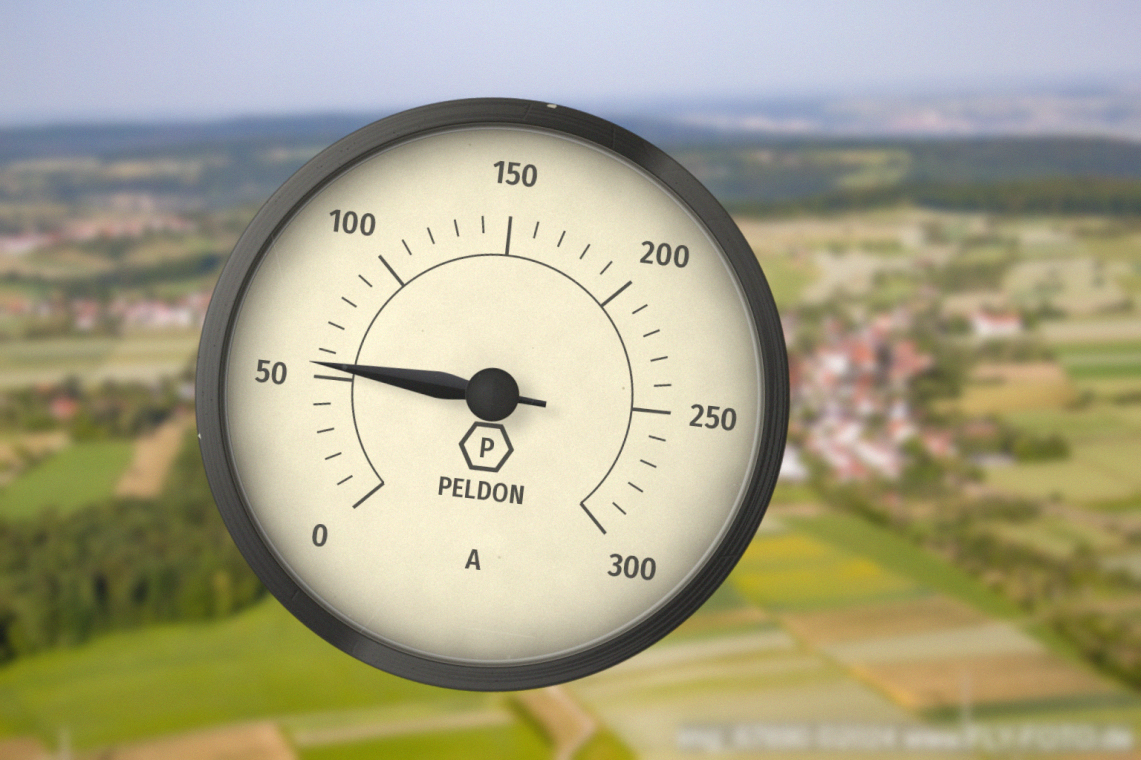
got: 55 A
